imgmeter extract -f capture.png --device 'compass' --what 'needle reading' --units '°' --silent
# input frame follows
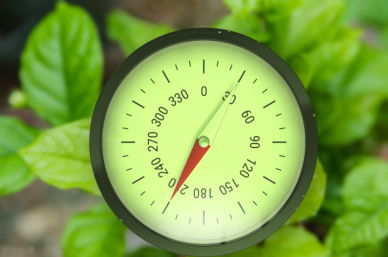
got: 210 °
